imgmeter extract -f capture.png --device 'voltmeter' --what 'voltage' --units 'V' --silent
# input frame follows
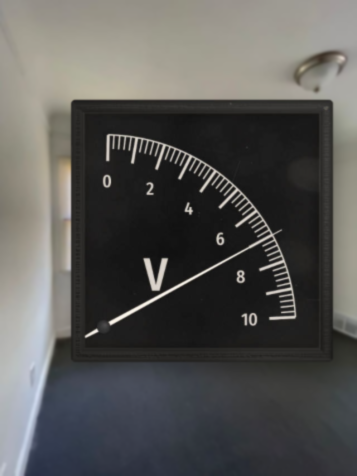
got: 7 V
